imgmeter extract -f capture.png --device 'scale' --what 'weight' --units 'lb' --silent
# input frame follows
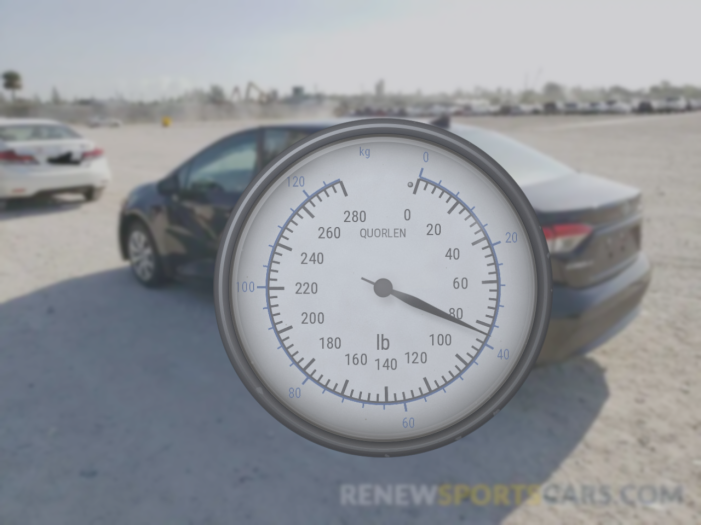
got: 84 lb
